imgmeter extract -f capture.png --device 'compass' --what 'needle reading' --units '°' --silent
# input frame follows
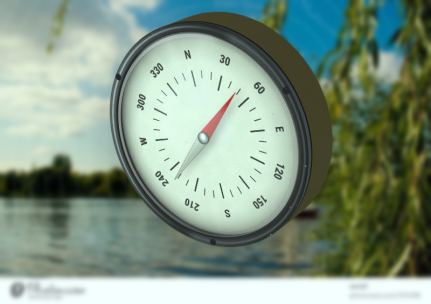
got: 50 °
